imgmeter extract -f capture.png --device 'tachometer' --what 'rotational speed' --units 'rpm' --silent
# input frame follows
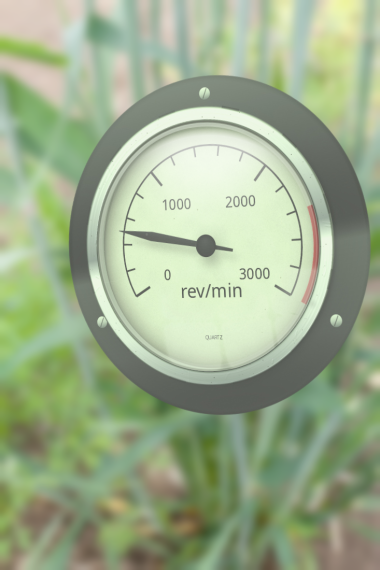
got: 500 rpm
